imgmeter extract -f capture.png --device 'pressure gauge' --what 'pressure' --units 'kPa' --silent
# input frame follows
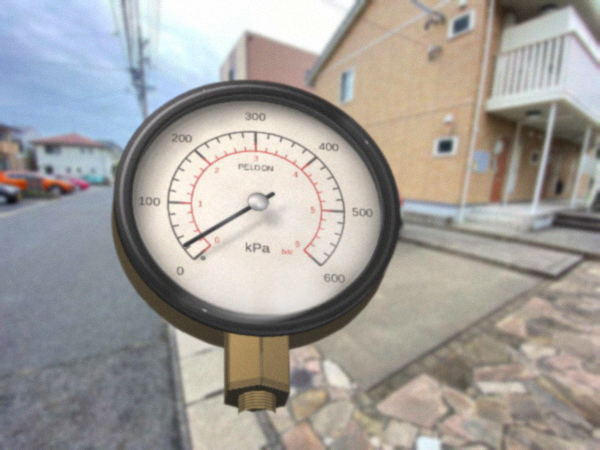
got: 20 kPa
